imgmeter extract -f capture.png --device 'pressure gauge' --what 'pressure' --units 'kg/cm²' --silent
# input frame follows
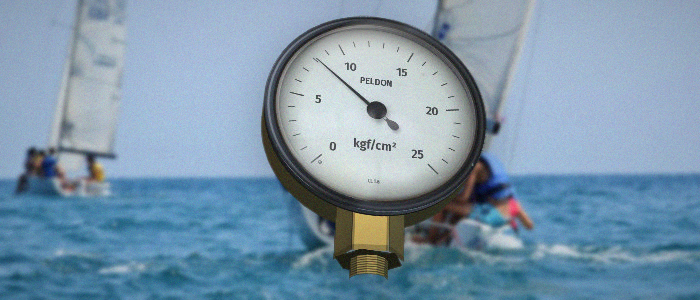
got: 8 kg/cm²
